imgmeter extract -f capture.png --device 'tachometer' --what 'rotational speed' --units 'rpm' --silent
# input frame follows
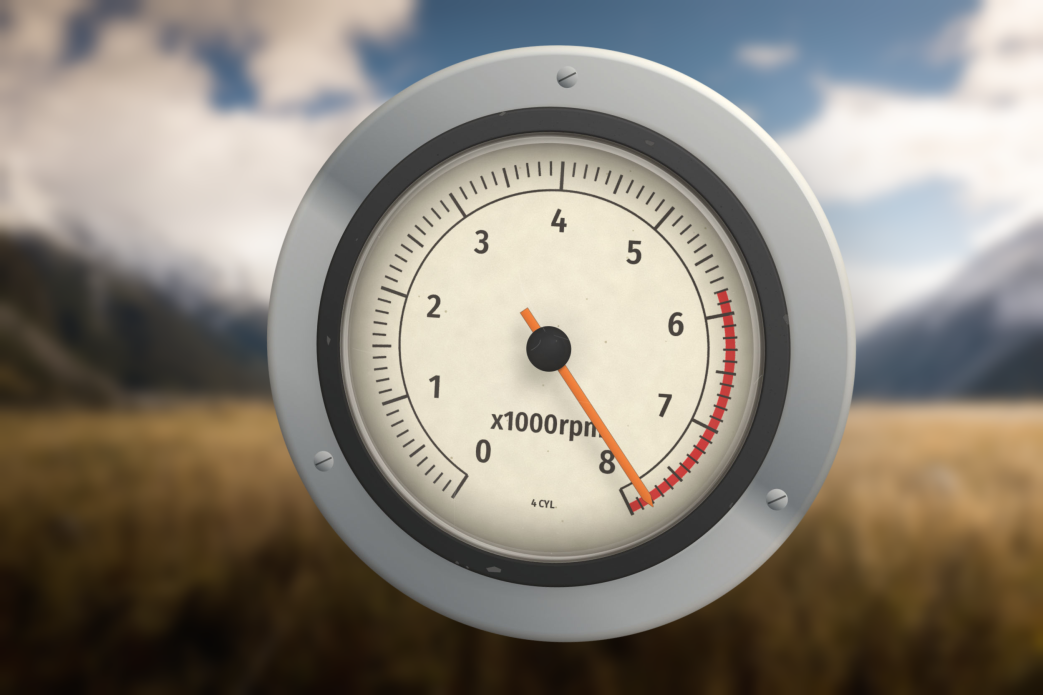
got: 7800 rpm
